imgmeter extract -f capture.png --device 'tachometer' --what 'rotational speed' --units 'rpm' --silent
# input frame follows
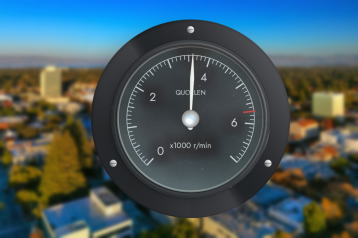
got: 3600 rpm
